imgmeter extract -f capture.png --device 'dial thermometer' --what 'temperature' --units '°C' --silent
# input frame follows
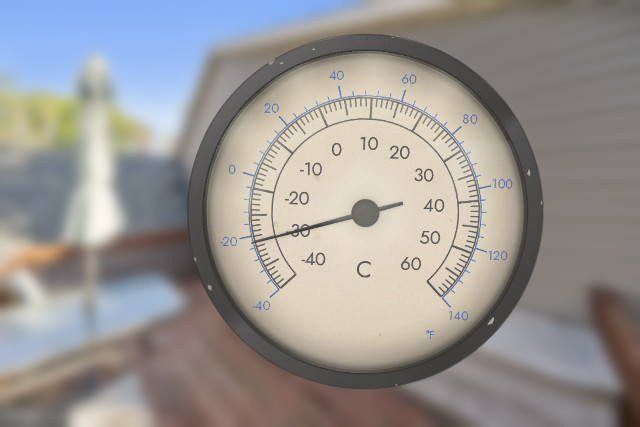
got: -30 °C
